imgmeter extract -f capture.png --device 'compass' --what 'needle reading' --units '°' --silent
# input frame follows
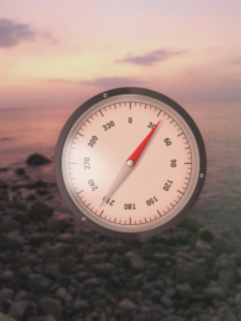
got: 35 °
